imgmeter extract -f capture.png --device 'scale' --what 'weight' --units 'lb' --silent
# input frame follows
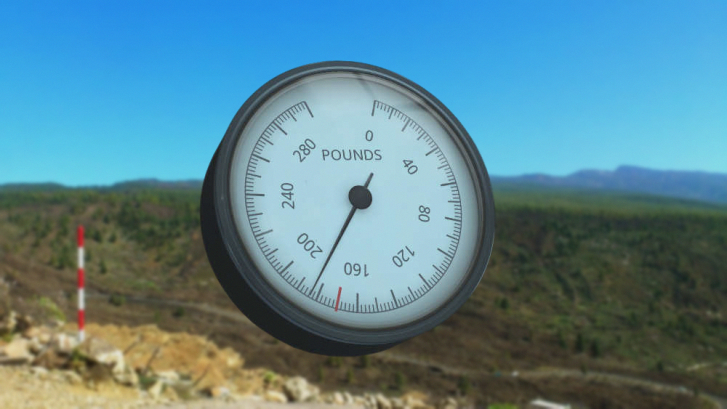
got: 184 lb
